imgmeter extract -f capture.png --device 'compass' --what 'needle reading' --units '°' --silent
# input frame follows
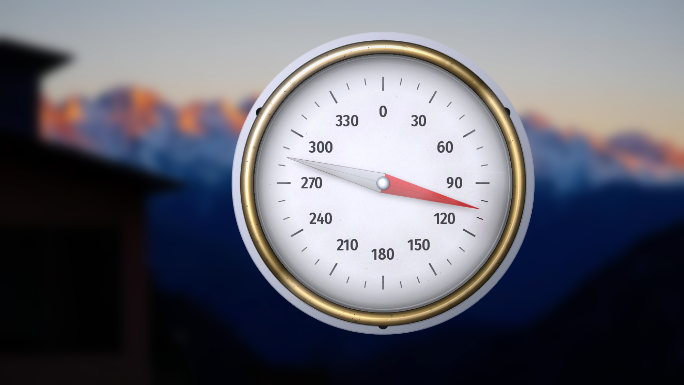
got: 105 °
